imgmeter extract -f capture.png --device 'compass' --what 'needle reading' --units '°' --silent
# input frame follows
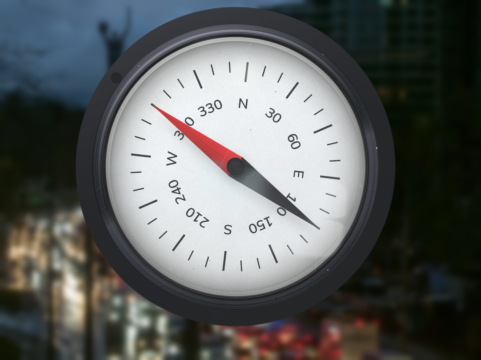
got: 300 °
